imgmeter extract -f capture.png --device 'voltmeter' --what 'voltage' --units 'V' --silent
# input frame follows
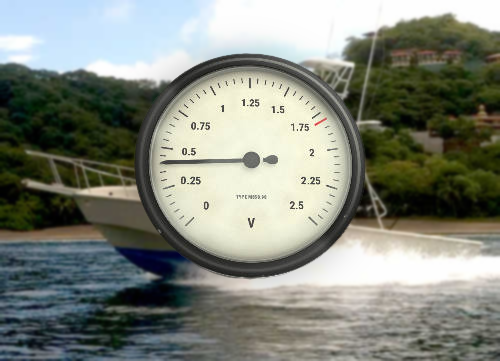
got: 0.4 V
